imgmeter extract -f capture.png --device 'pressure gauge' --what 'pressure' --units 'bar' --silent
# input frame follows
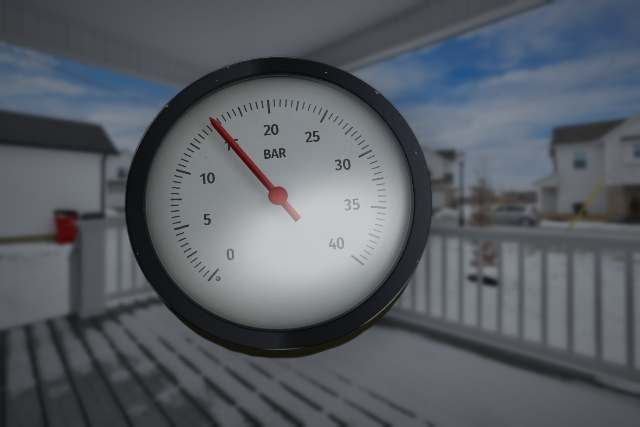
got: 15 bar
